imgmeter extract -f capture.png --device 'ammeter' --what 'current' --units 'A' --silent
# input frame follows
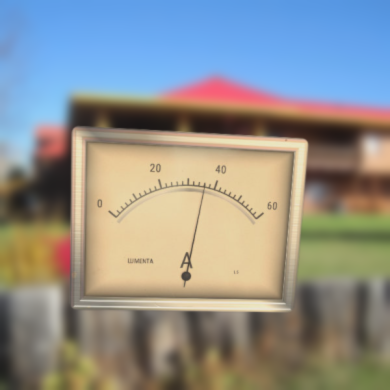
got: 36 A
